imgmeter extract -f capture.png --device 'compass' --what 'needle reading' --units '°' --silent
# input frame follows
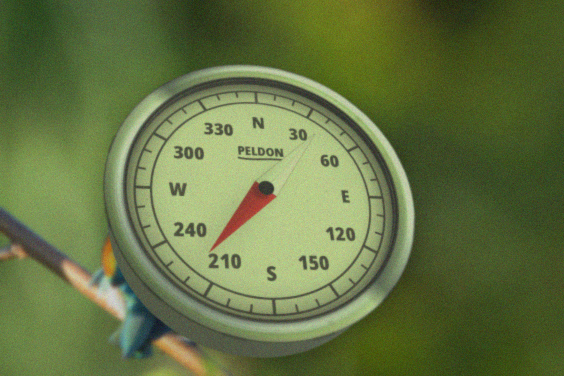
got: 220 °
